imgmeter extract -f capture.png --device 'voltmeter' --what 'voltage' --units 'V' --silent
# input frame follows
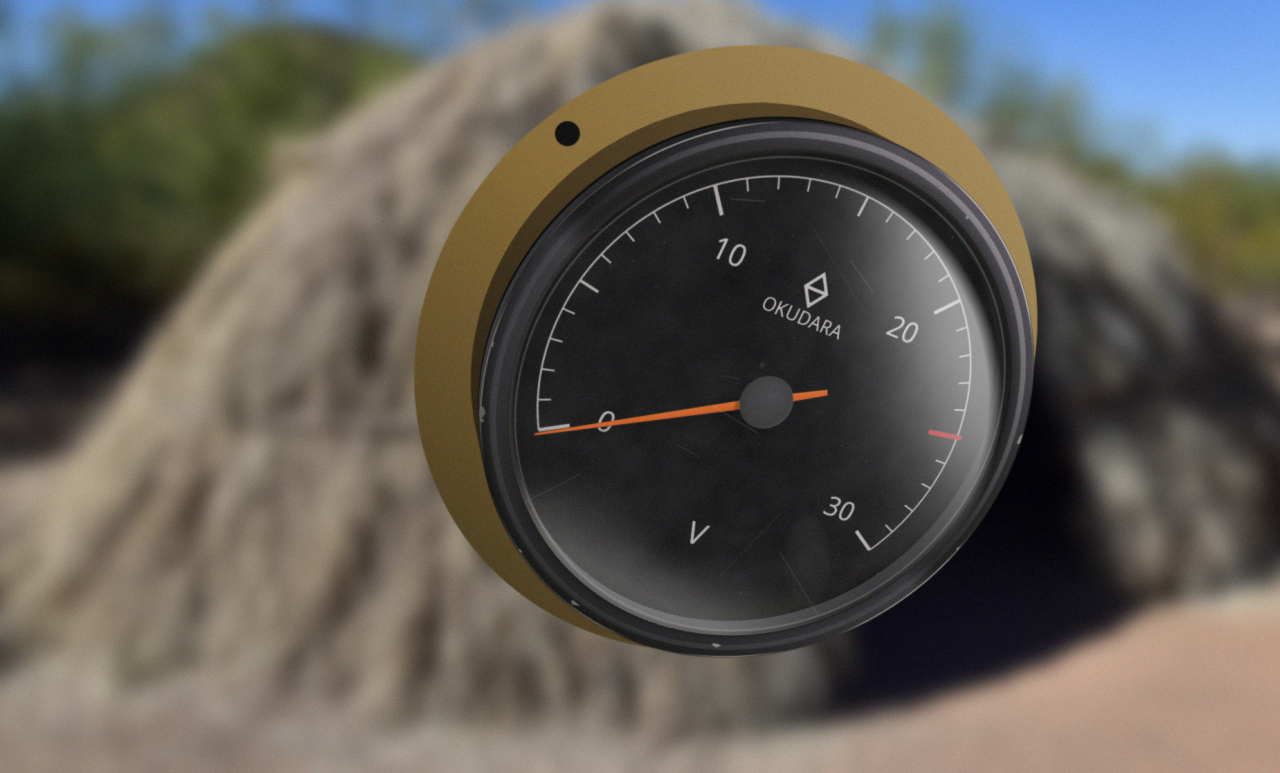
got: 0 V
